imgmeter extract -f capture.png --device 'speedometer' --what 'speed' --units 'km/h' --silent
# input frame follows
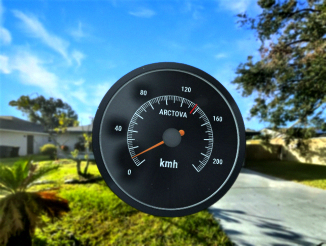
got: 10 km/h
